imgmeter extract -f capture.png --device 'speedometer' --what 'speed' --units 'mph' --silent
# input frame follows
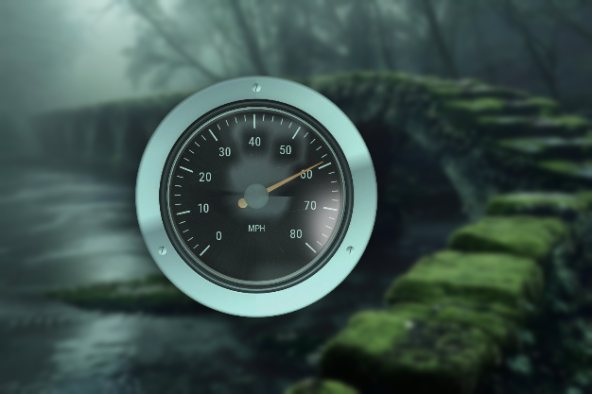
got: 59 mph
